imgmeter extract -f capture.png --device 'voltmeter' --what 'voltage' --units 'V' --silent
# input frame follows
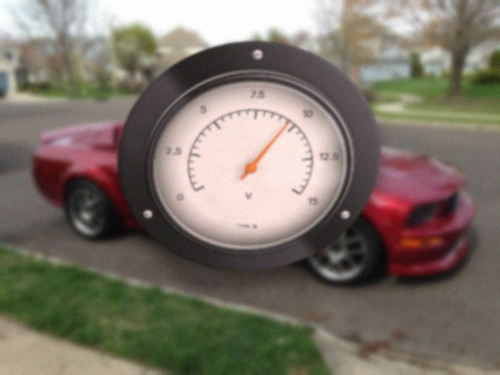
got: 9.5 V
